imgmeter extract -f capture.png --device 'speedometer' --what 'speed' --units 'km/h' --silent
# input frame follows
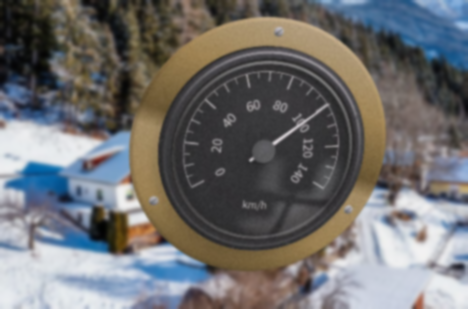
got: 100 km/h
